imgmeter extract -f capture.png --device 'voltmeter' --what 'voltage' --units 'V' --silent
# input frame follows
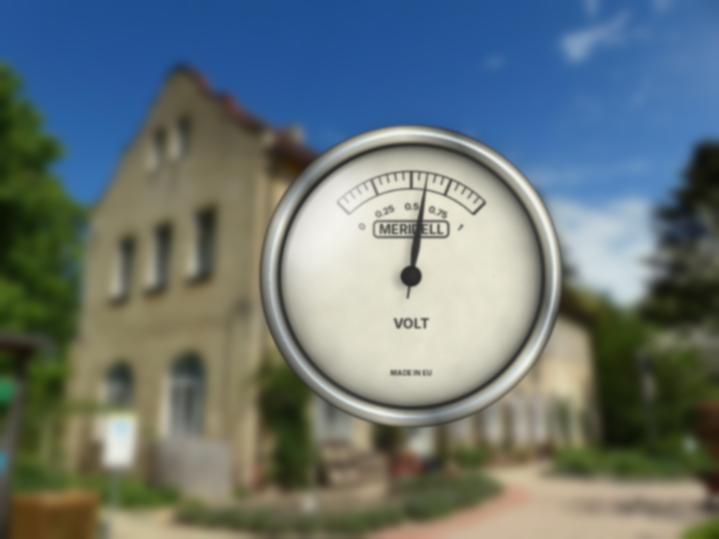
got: 0.6 V
